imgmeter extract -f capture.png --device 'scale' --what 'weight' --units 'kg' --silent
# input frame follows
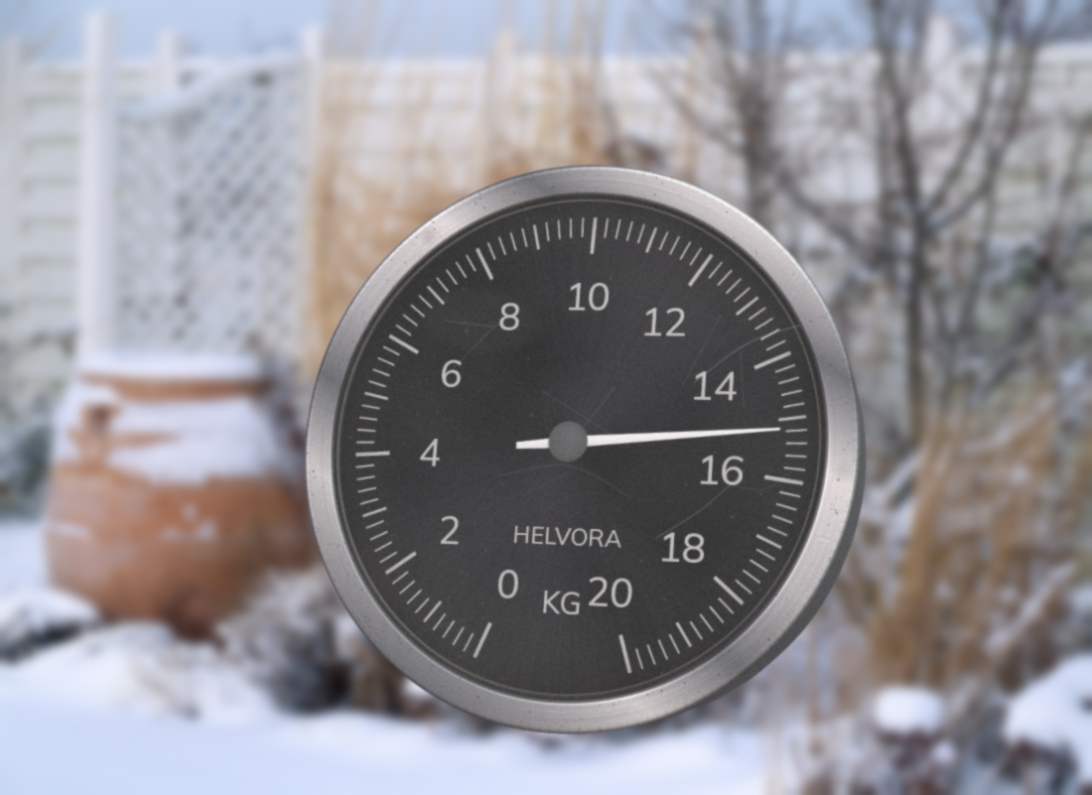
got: 15.2 kg
